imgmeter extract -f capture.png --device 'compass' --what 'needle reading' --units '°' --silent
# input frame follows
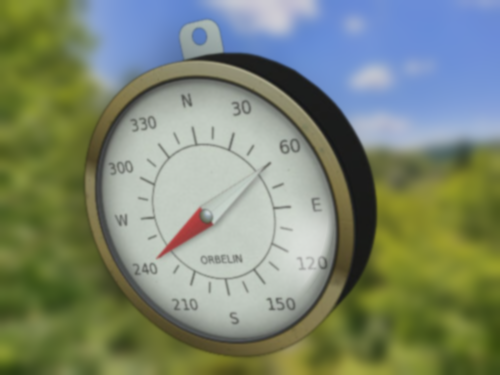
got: 240 °
